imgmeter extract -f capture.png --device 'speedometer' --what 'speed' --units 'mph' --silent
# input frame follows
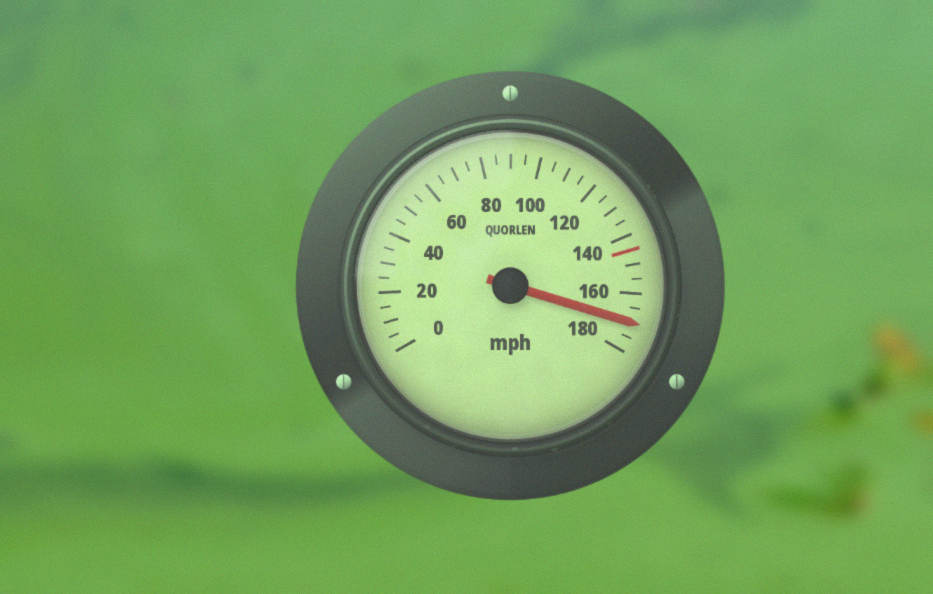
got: 170 mph
